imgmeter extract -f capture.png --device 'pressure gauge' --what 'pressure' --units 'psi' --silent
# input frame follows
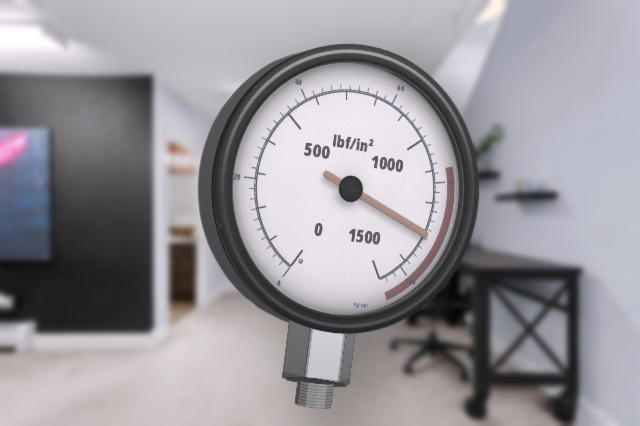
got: 1300 psi
